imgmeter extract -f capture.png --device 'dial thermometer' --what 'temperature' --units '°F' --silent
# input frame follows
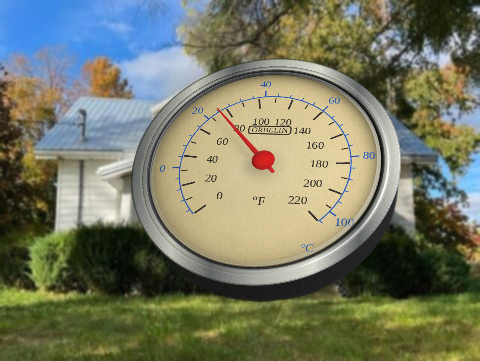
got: 75 °F
